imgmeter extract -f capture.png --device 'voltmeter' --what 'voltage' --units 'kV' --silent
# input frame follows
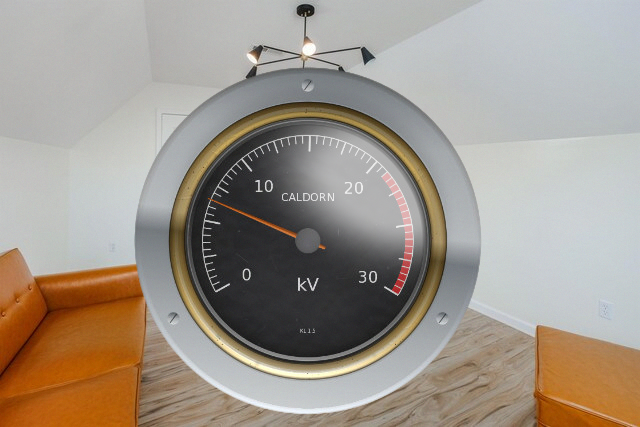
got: 6.5 kV
